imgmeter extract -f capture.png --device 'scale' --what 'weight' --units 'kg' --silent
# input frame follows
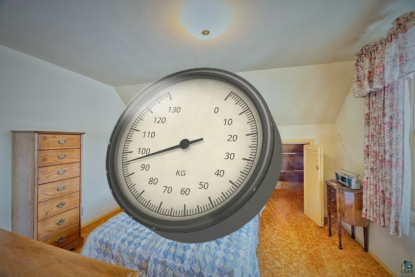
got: 95 kg
